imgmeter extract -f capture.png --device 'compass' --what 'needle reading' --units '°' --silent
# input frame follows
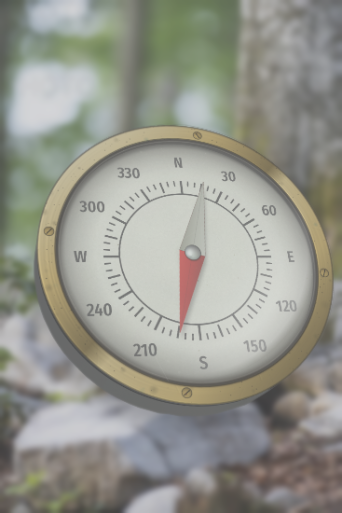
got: 195 °
